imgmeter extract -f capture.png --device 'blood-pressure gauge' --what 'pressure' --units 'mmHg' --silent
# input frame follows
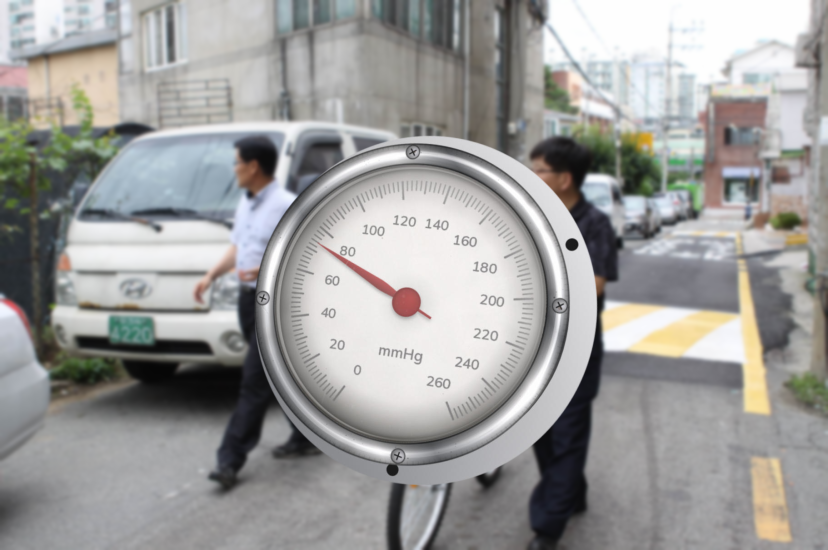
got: 74 mmHg
